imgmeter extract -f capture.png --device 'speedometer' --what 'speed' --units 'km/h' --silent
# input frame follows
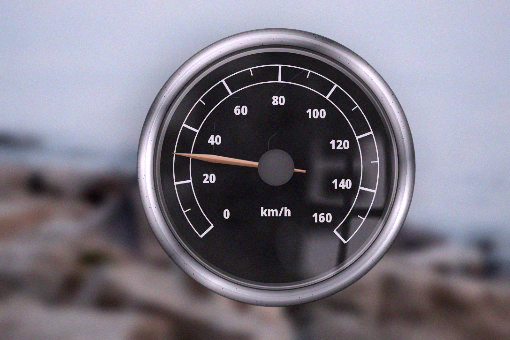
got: 30 km/h
